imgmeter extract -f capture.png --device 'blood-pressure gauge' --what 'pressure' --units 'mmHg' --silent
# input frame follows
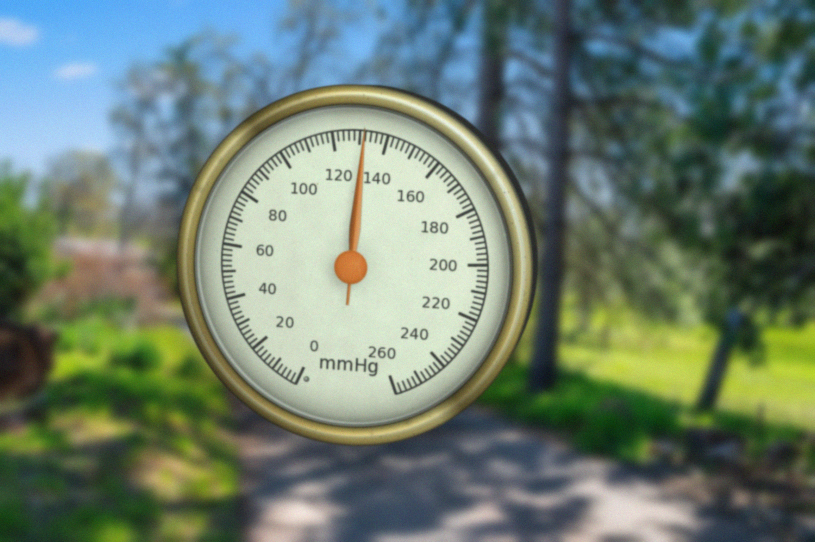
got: 132 mmHg
